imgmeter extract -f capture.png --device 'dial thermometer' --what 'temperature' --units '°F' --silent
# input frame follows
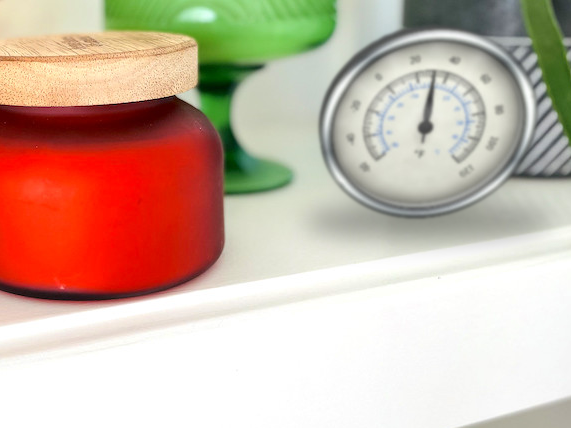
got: 30 °F
